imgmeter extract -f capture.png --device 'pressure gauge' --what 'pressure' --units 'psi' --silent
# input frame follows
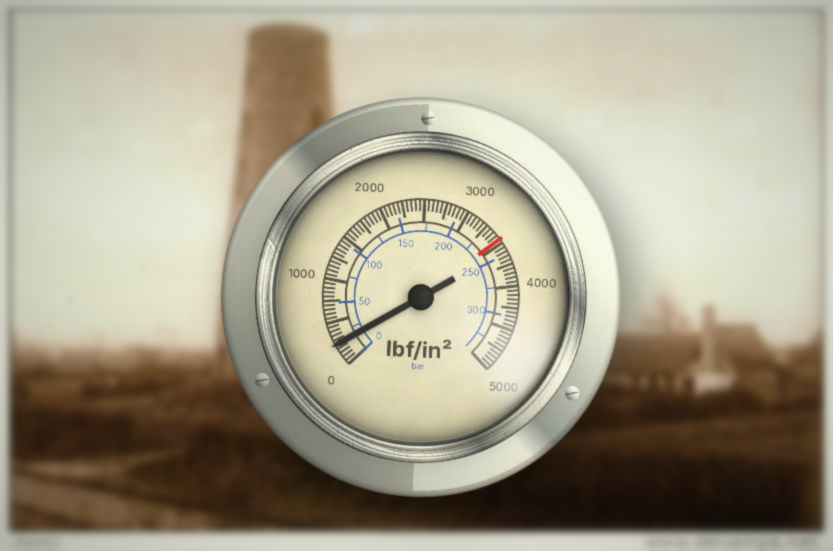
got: 250 psi
